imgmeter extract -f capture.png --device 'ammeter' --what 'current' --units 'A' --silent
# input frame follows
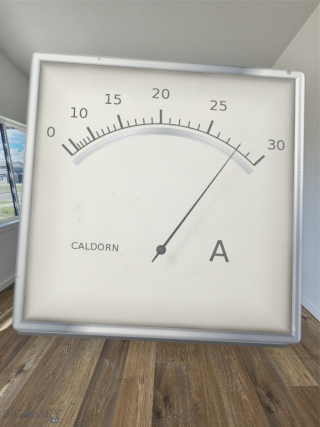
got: 28 A
